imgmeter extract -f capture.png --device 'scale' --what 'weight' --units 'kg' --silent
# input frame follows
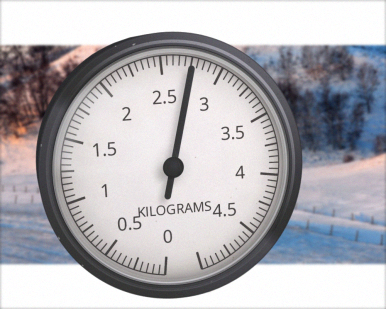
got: 2.75 kg
